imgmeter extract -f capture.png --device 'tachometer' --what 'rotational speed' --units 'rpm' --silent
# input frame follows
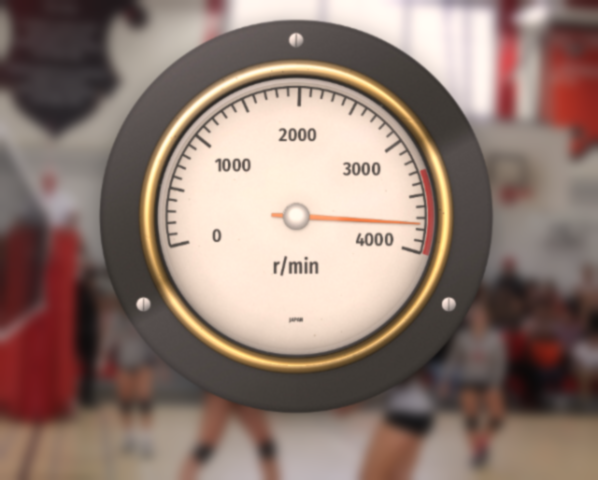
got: 3750 rpm
